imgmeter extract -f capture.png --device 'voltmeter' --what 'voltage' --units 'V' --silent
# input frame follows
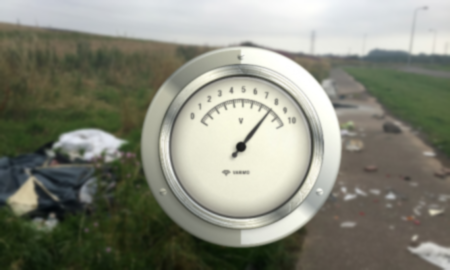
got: 8 V
